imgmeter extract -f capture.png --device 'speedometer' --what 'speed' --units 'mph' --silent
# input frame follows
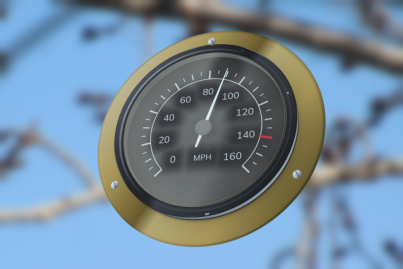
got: 90 mph
